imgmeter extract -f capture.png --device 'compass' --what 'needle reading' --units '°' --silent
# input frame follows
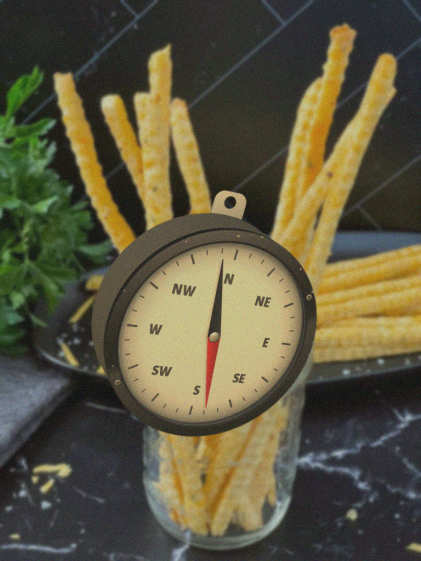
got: 170 °
